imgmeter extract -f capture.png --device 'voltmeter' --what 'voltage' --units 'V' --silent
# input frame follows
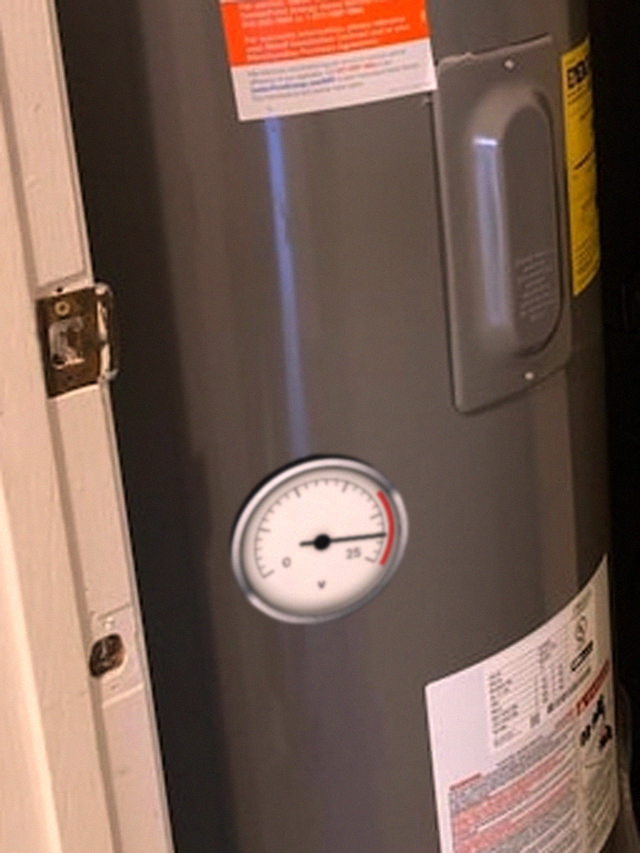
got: 22 V
